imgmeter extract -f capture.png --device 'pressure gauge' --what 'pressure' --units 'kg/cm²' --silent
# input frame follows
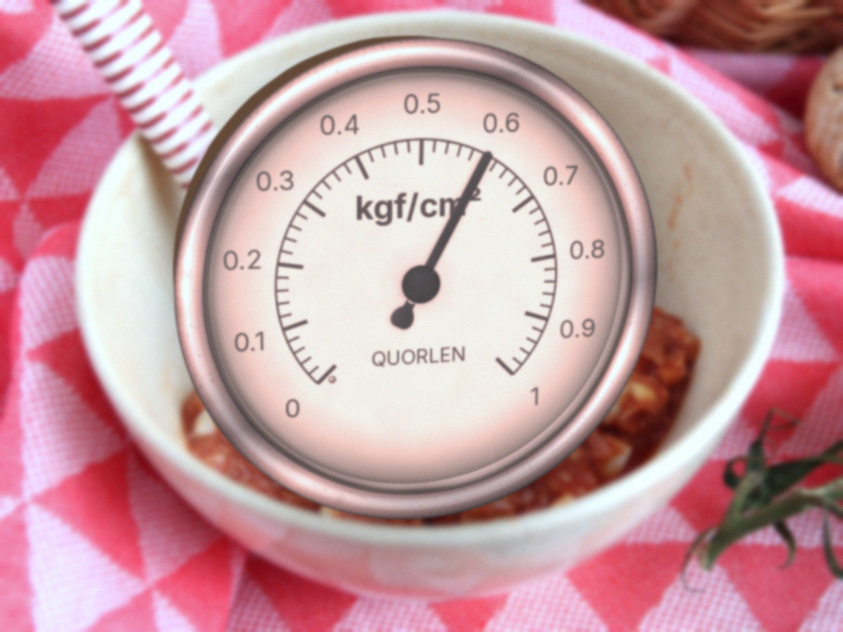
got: 0.6 kg/cm²
